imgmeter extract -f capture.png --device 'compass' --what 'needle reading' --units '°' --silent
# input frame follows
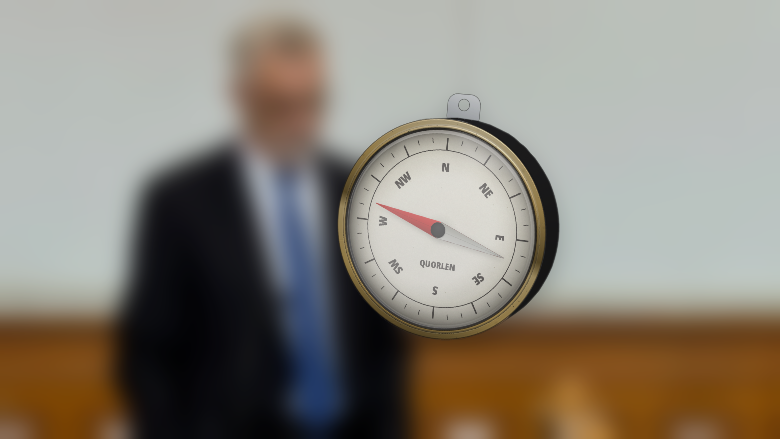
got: 285 °
